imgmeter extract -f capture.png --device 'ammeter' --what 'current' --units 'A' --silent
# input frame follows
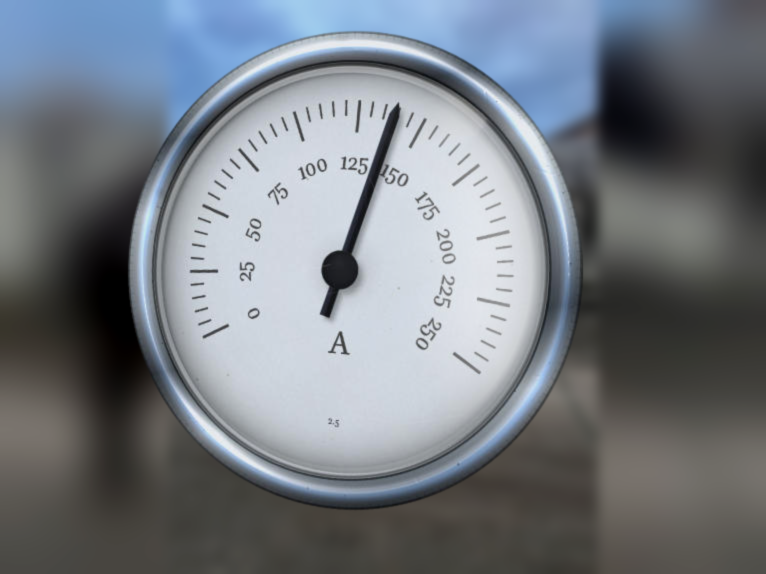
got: 140 A
